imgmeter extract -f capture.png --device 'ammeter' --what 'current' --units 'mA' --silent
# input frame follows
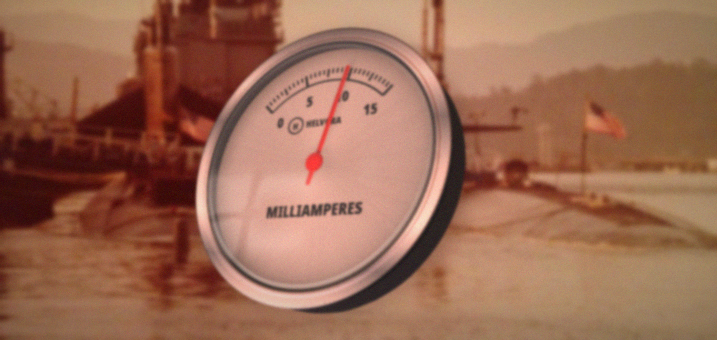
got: 10 mA
